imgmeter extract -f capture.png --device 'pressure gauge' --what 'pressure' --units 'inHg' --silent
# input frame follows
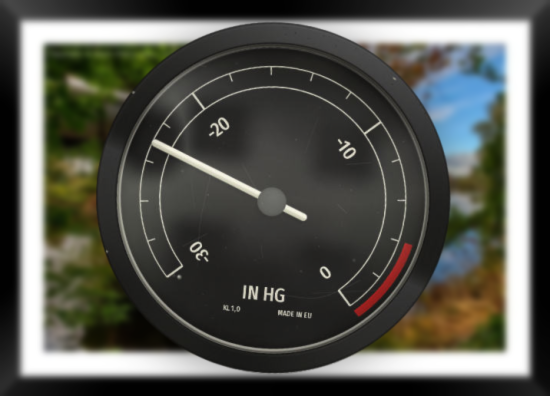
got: -23 inHg
